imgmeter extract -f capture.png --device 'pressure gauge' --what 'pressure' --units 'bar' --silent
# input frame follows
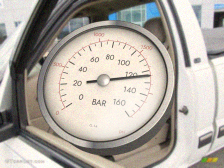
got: 125 bar
